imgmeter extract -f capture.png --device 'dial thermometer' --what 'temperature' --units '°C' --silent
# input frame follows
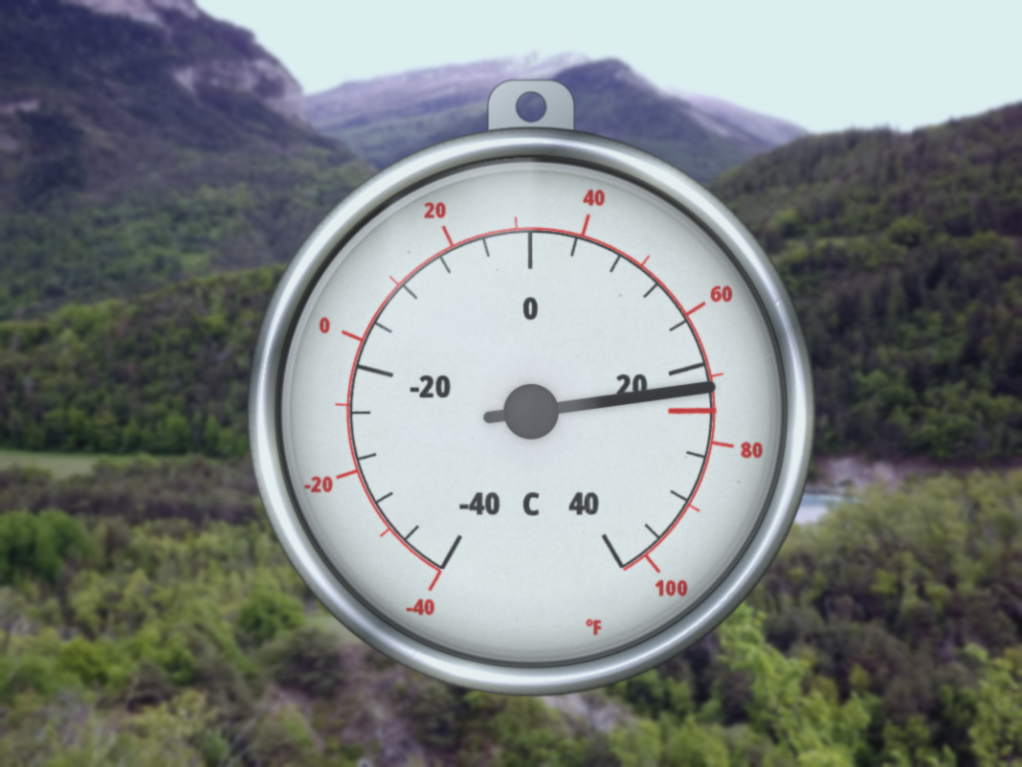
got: 22 °C
